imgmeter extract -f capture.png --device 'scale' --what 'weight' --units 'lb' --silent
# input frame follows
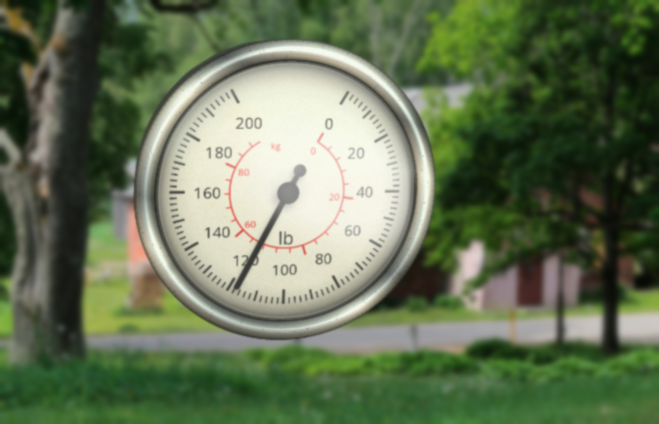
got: 118 lb
